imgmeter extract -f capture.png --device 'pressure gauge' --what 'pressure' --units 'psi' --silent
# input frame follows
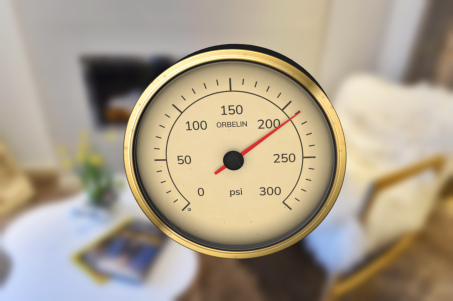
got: 210 psi
